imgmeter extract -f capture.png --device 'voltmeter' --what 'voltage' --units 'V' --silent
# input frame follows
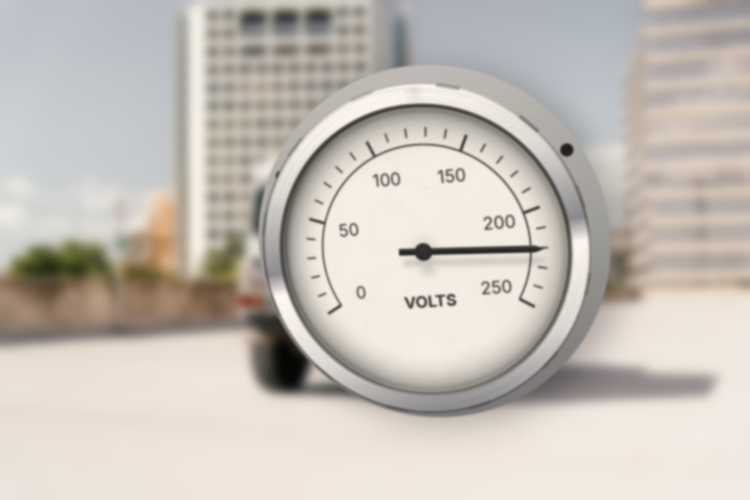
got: 220 V
